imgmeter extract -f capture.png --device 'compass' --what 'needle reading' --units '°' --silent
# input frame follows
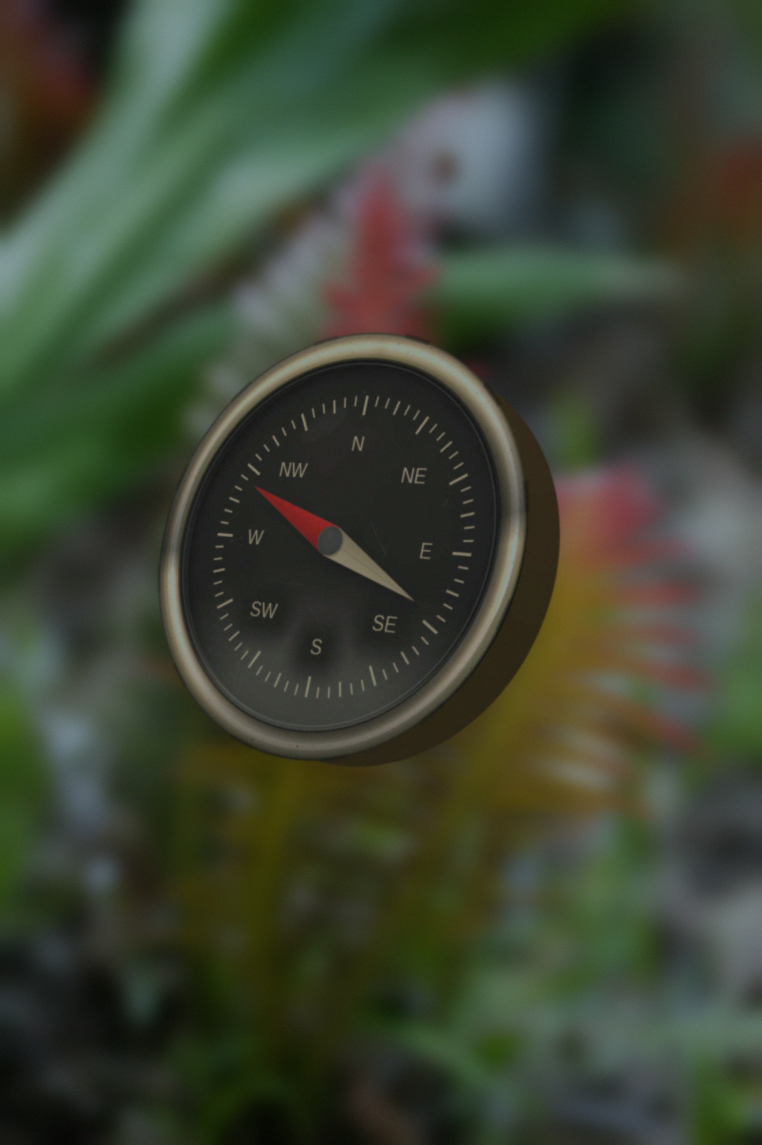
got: 295 °
